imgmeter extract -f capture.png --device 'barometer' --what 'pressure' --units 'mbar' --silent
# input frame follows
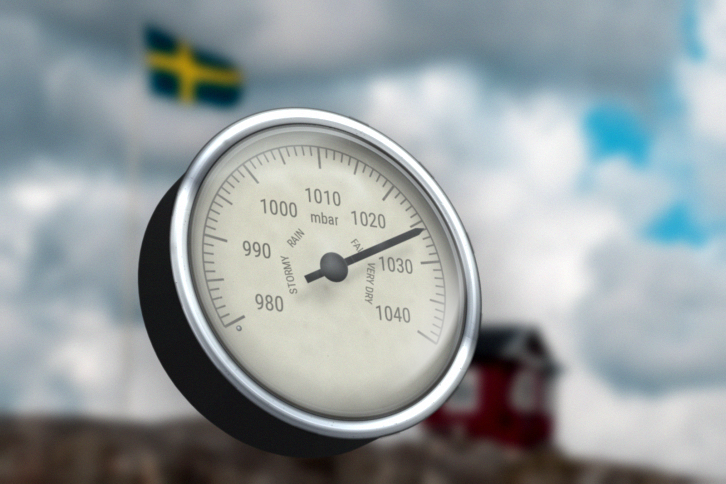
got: 1026 mbar
